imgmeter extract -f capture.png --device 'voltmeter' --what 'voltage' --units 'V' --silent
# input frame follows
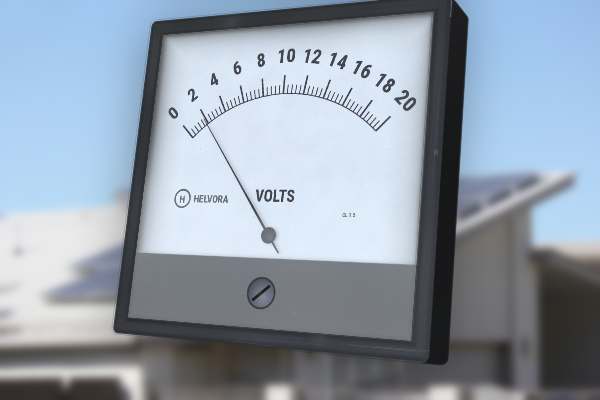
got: 2 V
